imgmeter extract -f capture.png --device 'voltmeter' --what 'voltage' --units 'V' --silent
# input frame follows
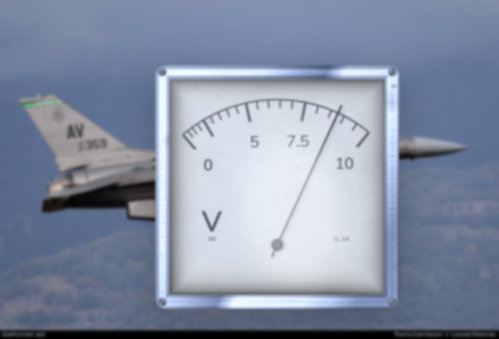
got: 8.75 V
